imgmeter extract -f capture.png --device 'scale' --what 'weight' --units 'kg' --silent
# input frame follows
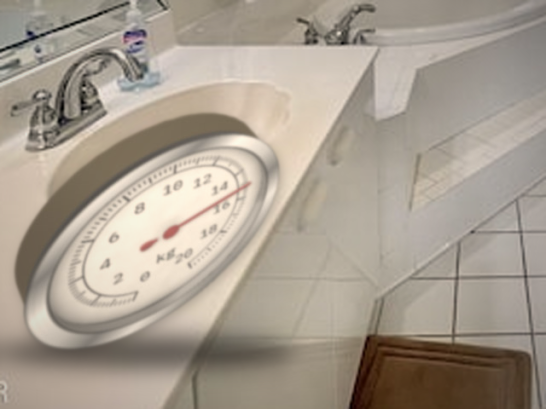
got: 15 kg
